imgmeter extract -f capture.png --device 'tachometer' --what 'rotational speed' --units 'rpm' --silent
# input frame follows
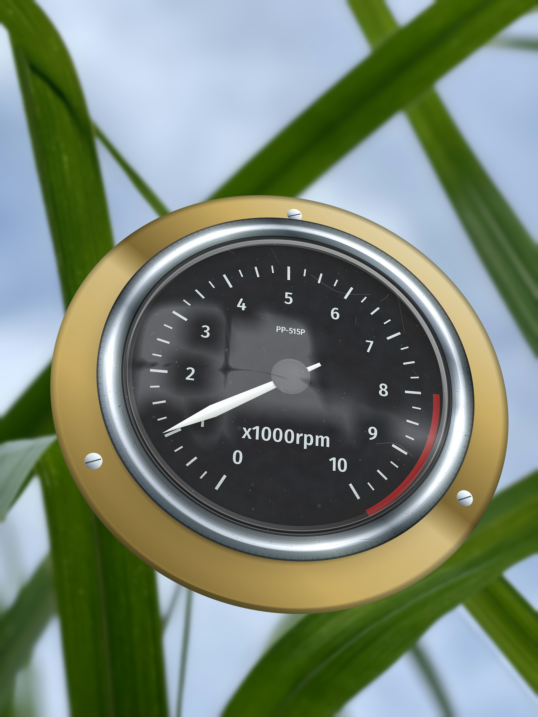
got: 1000 rpm
